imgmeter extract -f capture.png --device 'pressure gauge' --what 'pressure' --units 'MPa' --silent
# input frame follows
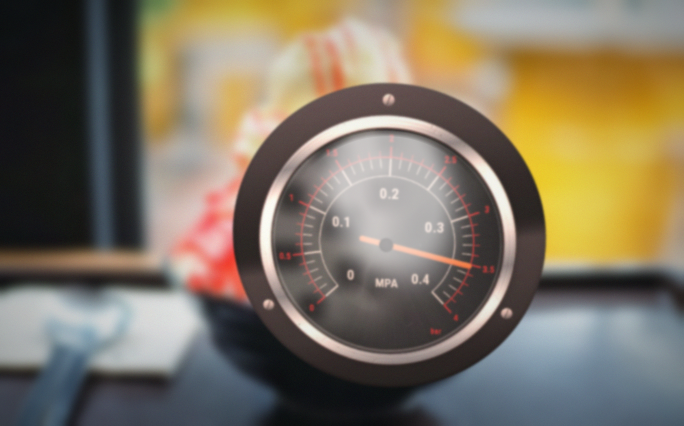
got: 0.35 MPa
